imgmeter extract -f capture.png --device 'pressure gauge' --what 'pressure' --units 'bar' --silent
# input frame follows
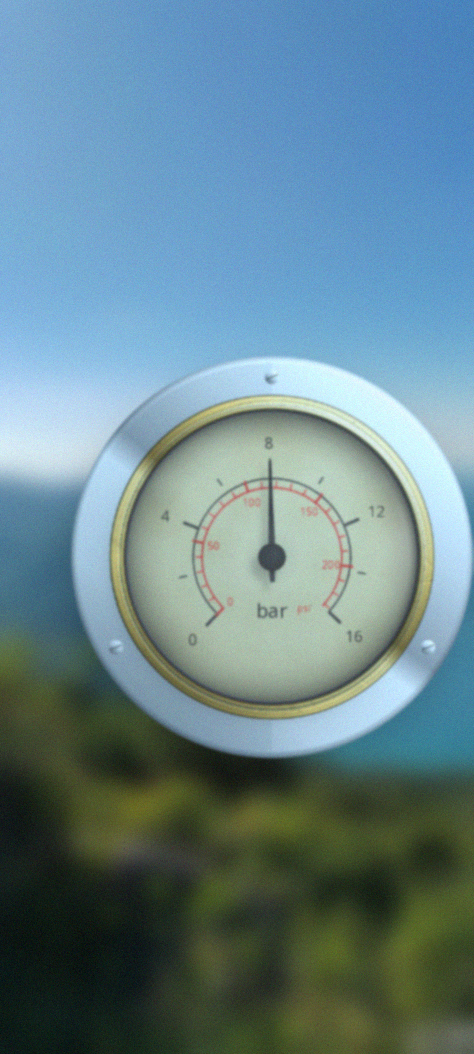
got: 8 bar
